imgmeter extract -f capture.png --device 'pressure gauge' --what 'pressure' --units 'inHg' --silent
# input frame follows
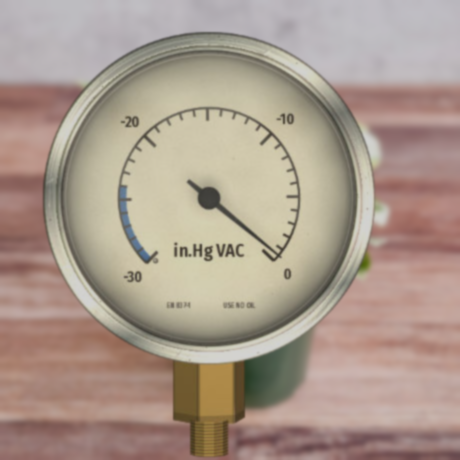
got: -0.5 inHg
